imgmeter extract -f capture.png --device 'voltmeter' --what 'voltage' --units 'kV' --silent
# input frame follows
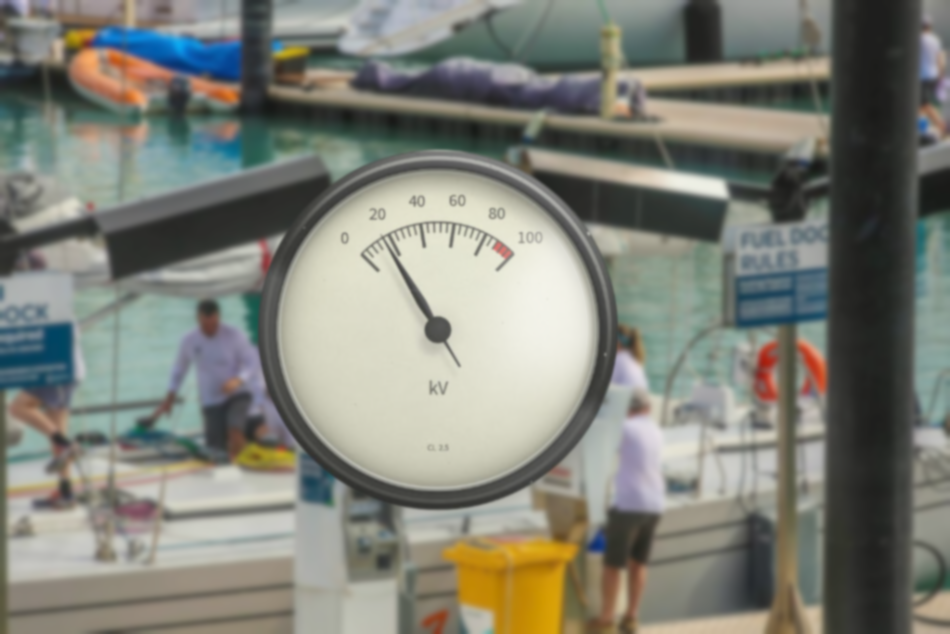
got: 16 kV
